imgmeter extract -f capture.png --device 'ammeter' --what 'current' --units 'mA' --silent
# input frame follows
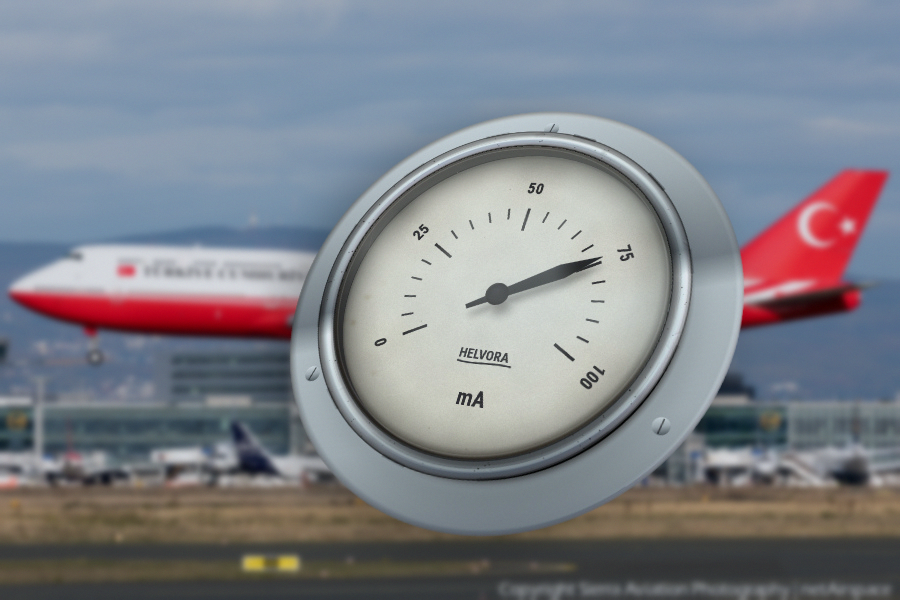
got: 75 mA
